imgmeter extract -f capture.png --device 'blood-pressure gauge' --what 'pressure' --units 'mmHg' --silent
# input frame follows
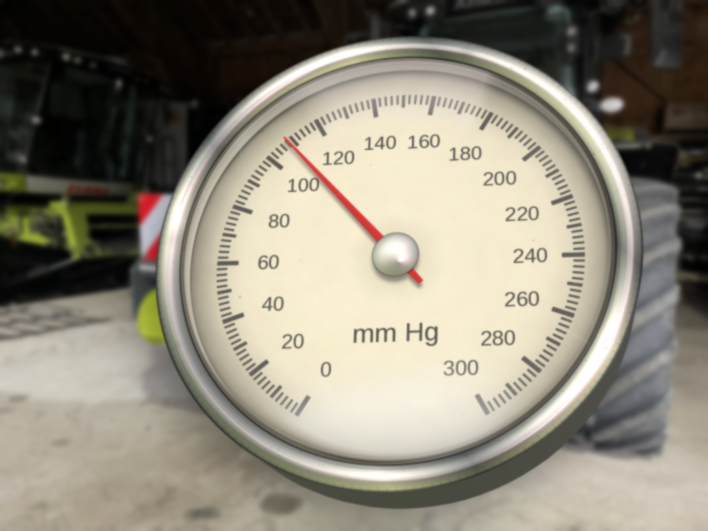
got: 108 mmHg
